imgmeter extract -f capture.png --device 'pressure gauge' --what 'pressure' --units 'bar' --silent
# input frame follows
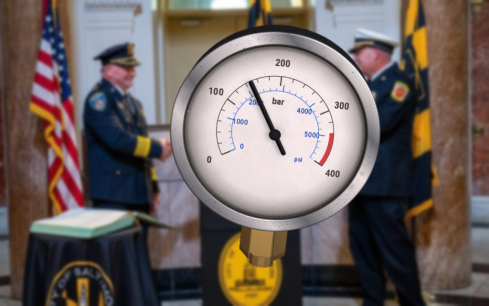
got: 150 bar
